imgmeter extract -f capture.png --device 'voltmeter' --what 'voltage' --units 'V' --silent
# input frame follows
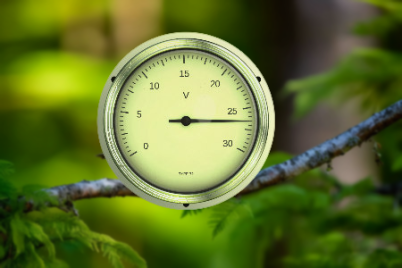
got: 26.5 V
